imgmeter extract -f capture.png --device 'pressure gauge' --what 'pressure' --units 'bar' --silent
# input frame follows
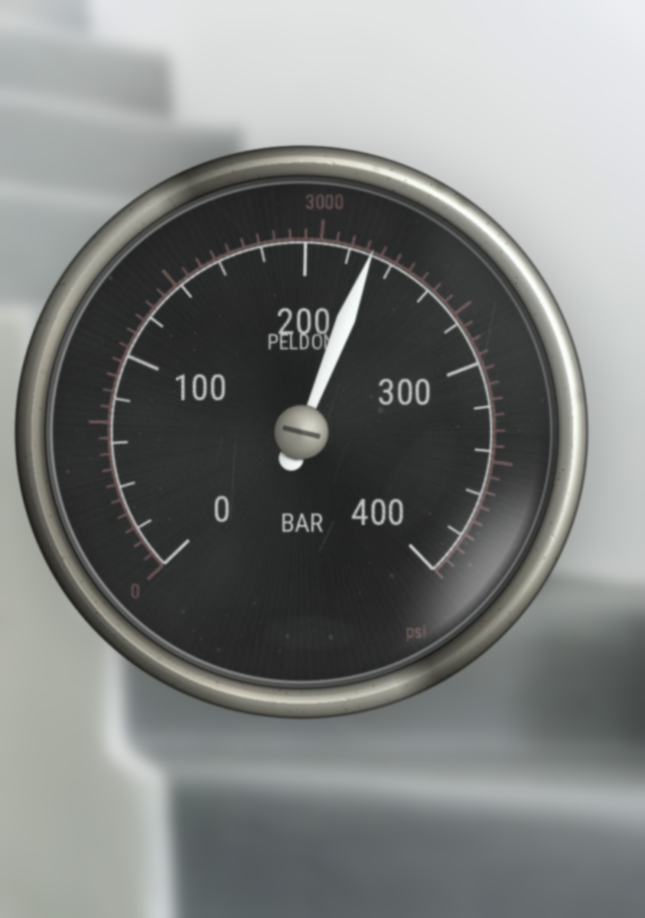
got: 230 bar
